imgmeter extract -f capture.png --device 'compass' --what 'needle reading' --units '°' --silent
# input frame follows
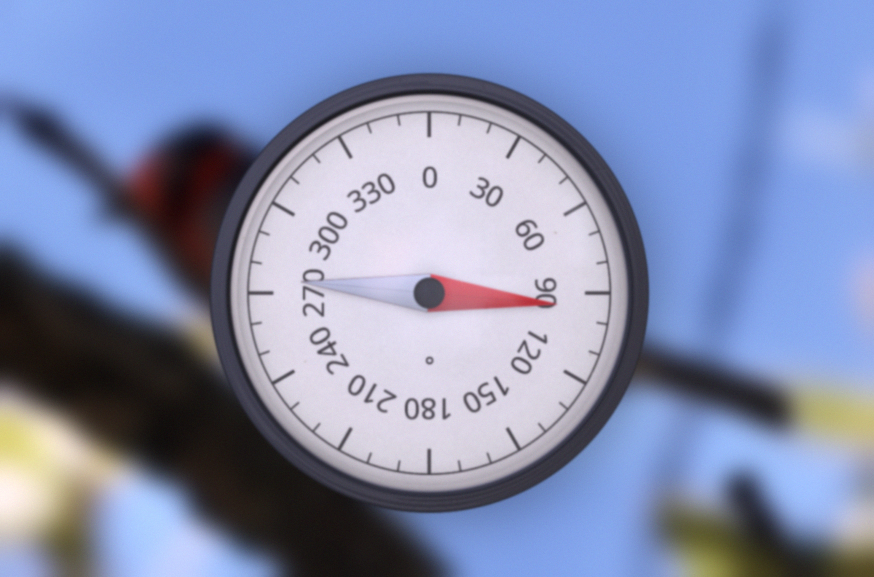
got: 95 °
